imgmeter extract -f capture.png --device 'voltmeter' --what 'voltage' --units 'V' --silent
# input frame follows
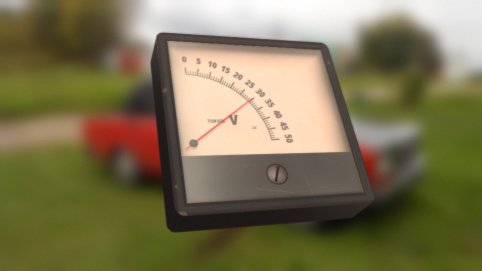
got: 30 V
